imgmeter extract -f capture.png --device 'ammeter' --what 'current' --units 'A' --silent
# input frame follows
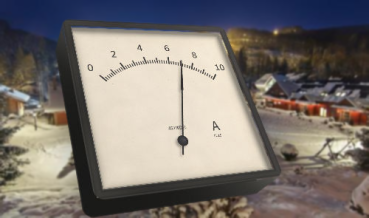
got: 7 A
